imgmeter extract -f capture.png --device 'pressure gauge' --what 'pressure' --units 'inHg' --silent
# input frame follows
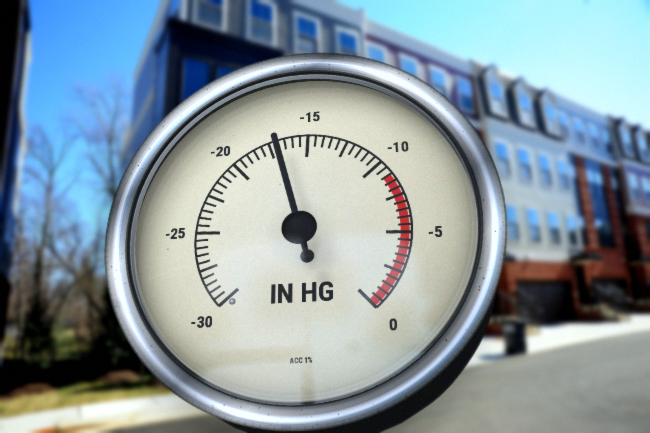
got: -17 inHg
